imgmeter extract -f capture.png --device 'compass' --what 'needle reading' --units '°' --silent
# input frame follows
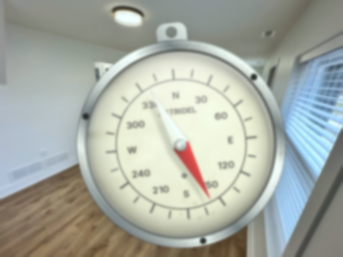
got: 157.5 °
